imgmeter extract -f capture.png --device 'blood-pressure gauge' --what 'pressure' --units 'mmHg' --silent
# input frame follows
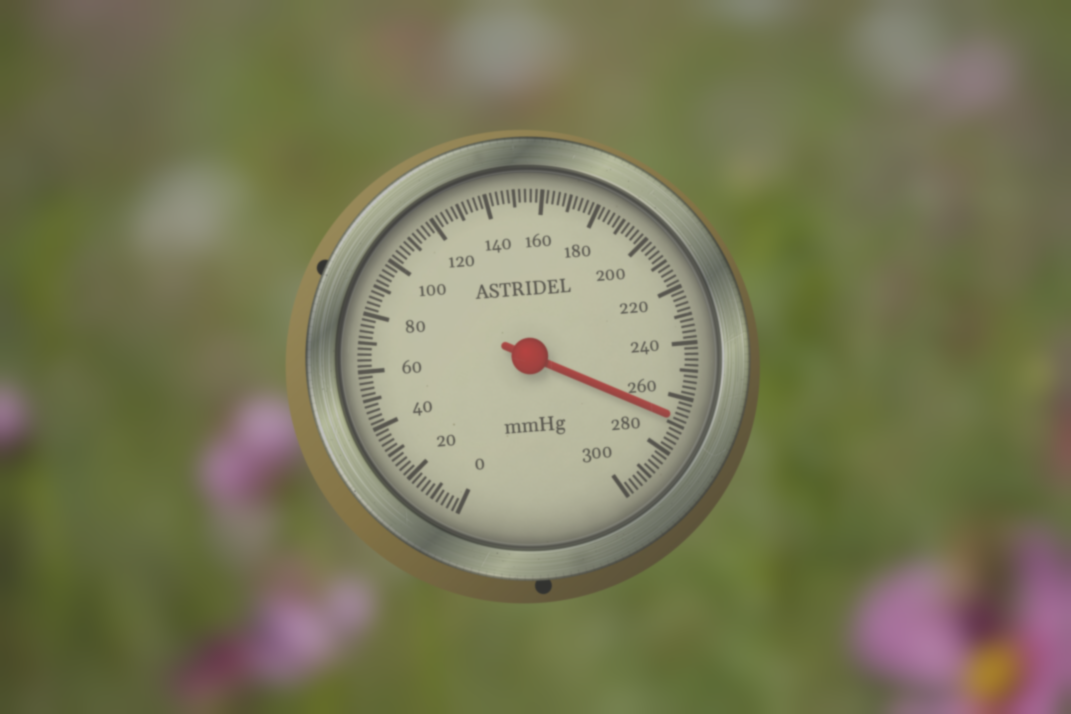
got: 268 mmHg
